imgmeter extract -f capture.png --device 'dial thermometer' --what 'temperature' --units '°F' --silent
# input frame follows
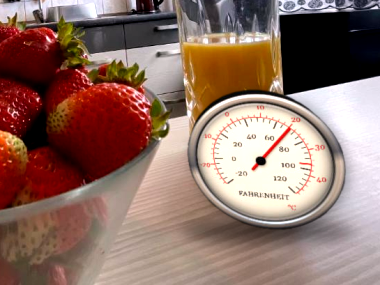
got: 68 °F
